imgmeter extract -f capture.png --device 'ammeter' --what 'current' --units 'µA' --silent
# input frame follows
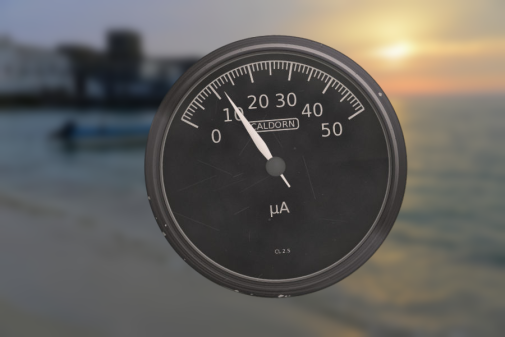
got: 12 µA
